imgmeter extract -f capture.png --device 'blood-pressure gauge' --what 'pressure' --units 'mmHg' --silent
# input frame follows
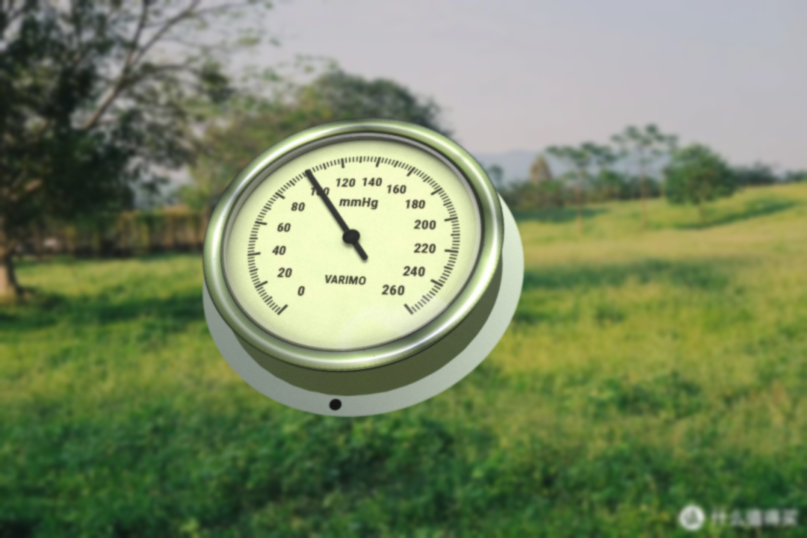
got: 100 mmHg
